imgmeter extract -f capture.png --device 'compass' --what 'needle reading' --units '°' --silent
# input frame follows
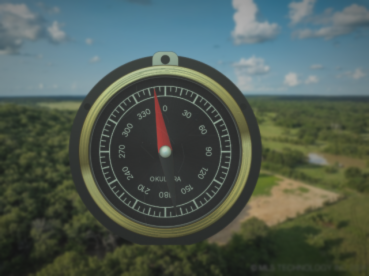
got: 350 °
